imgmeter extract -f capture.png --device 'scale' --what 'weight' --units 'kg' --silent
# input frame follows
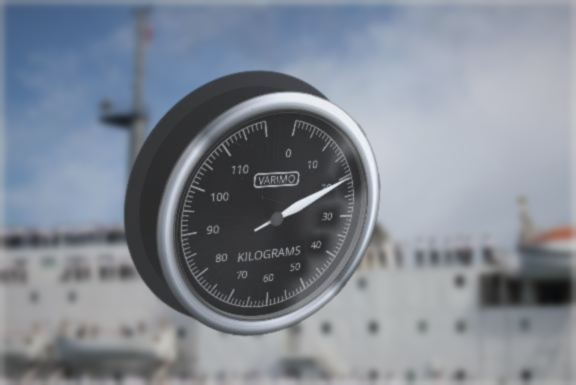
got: 20 kg
